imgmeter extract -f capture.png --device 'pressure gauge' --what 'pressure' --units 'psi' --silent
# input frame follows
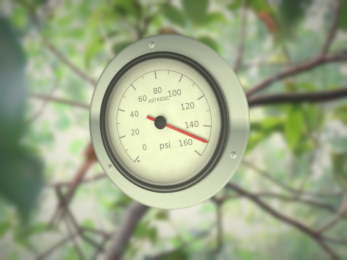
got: 150 psi
